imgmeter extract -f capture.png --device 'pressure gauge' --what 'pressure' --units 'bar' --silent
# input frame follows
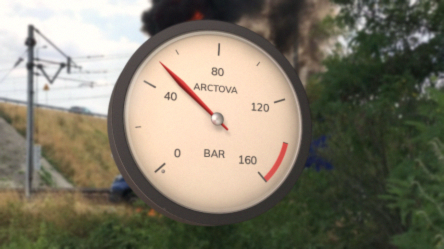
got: 50 bar
